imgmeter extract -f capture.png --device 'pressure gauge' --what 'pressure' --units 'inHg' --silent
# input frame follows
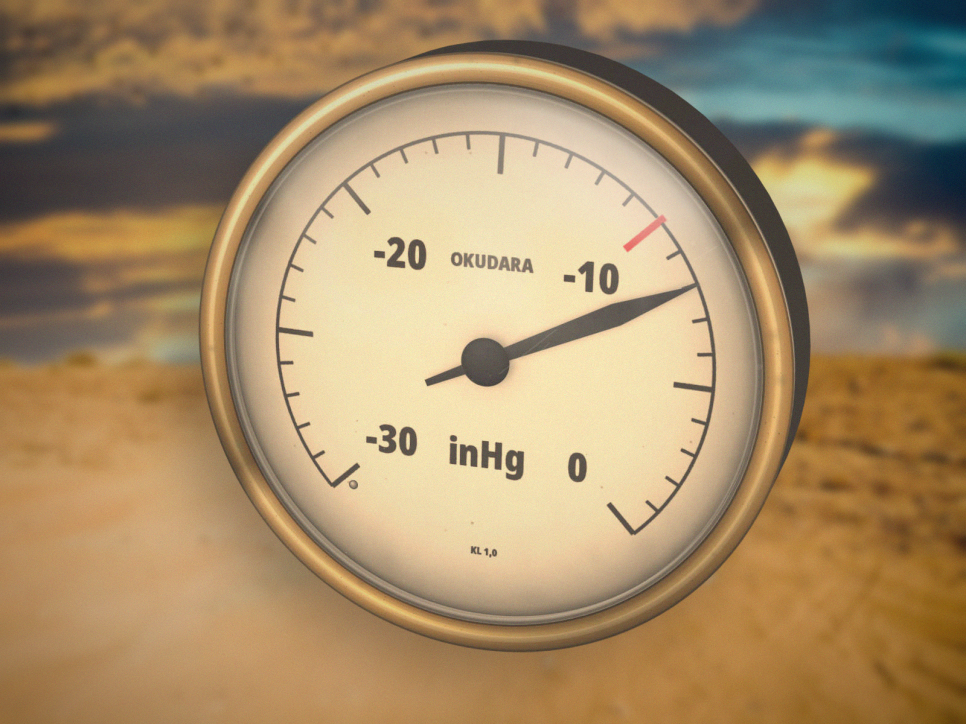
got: -8 inHg
